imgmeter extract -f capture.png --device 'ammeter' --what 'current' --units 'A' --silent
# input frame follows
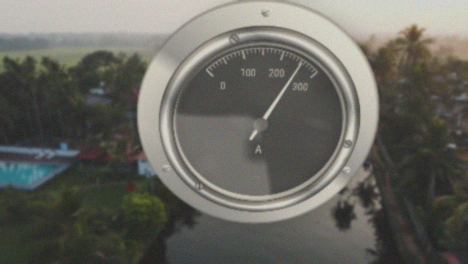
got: 250 A
